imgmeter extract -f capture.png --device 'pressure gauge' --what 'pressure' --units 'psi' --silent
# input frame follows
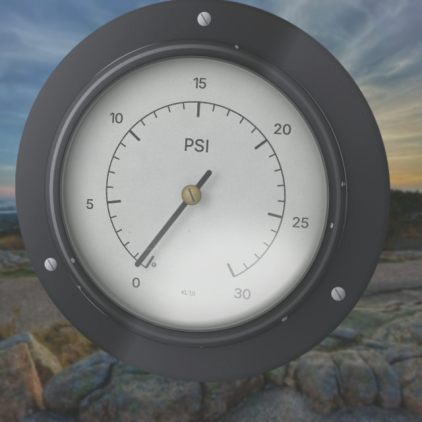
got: 0.5 psi
